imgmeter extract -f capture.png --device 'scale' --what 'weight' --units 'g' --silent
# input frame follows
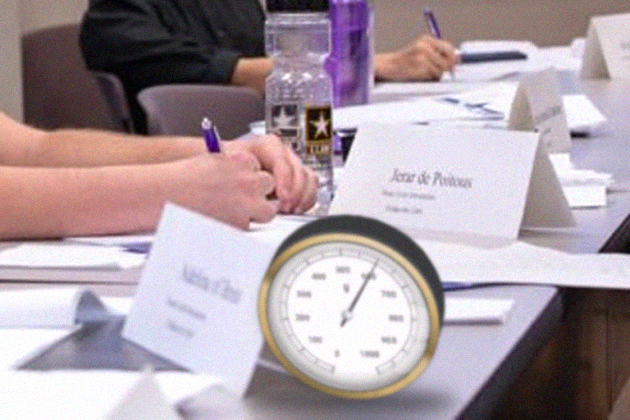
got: 600 g
